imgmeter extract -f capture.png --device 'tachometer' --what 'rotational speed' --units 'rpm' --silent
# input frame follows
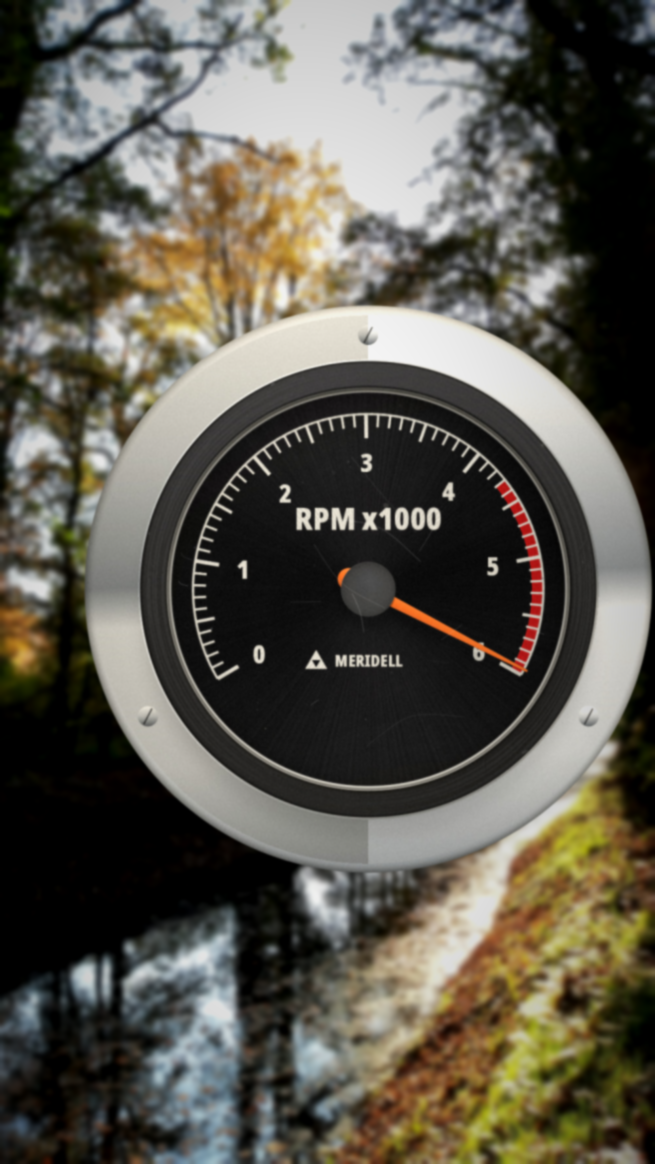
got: 5950 rpm
